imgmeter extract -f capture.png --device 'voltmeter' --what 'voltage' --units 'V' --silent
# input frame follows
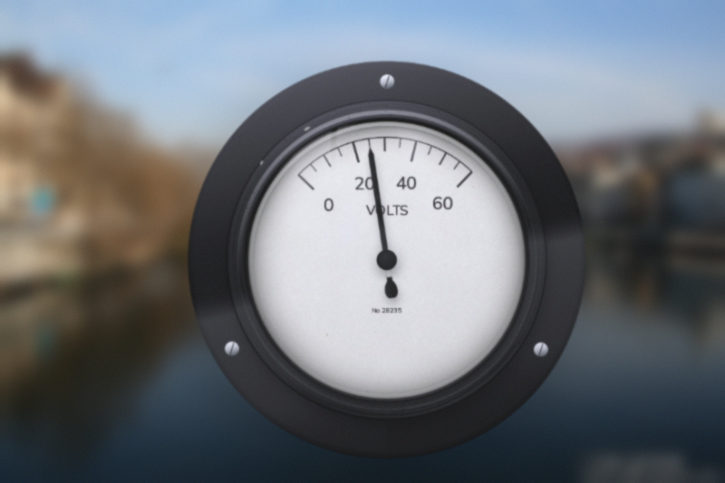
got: 25 V
